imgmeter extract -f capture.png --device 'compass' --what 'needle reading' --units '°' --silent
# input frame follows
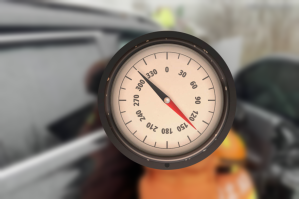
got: 135 °
